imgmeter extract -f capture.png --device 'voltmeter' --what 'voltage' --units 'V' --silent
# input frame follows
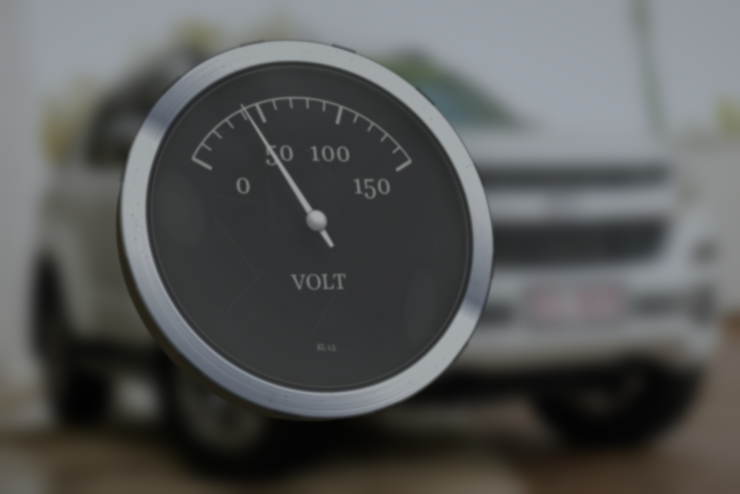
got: 40 V
